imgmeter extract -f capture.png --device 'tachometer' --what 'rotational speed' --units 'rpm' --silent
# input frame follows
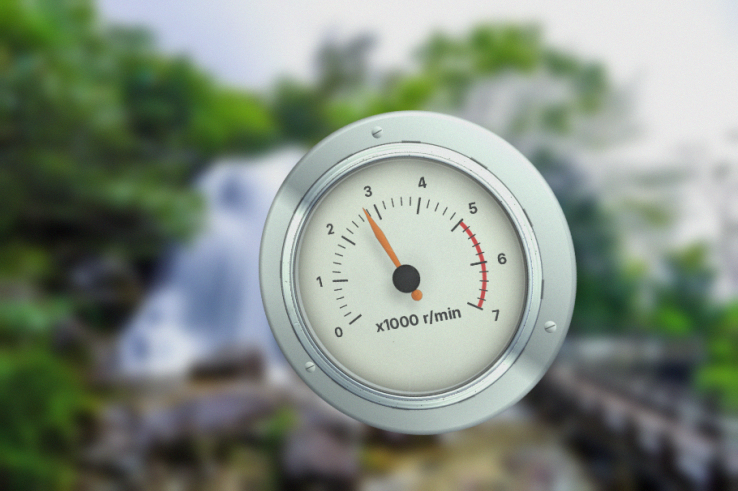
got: 2800 rpm
